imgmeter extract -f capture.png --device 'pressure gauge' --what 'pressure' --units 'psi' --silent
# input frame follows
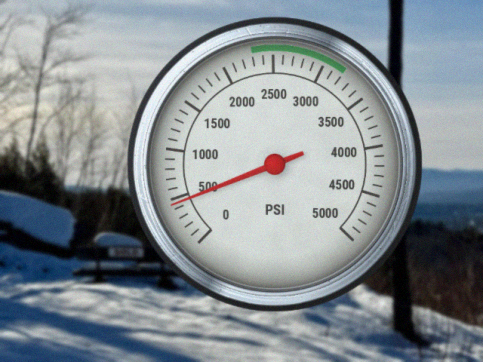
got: 450 psi
